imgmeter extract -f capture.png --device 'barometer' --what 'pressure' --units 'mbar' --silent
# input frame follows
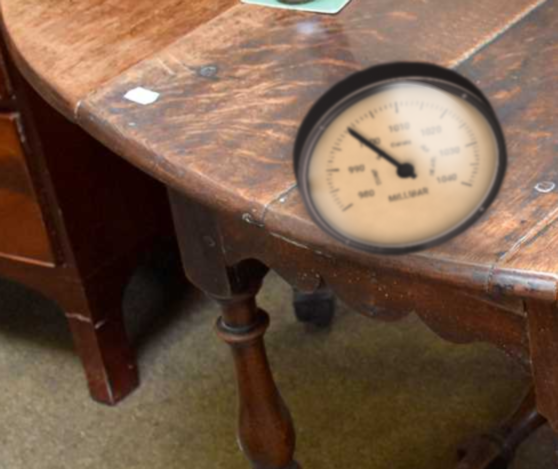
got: 1000 mbar
